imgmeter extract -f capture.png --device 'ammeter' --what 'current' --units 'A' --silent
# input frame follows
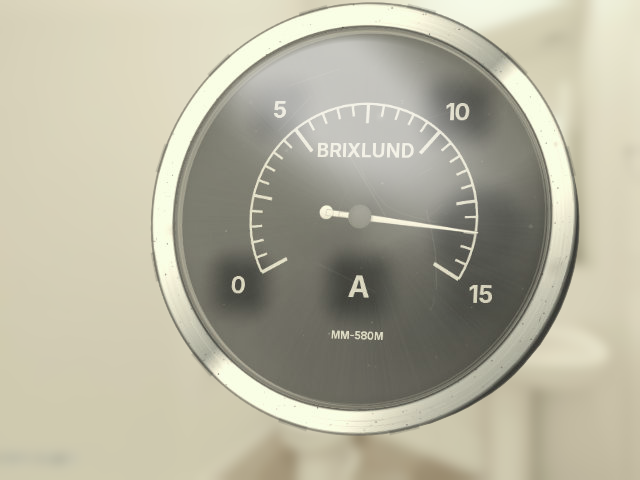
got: 13.5 A
